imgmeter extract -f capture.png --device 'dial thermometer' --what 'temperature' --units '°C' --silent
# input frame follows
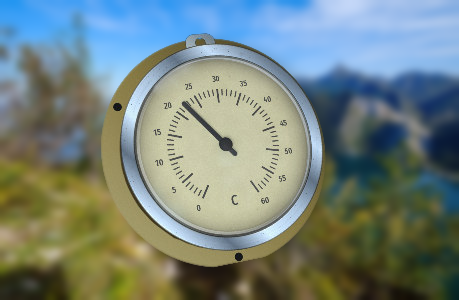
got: 22 °C
